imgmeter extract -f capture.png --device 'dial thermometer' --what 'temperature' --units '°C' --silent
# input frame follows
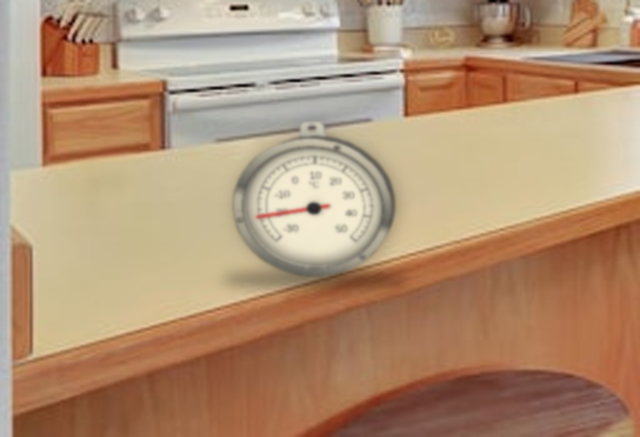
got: -20 °C
